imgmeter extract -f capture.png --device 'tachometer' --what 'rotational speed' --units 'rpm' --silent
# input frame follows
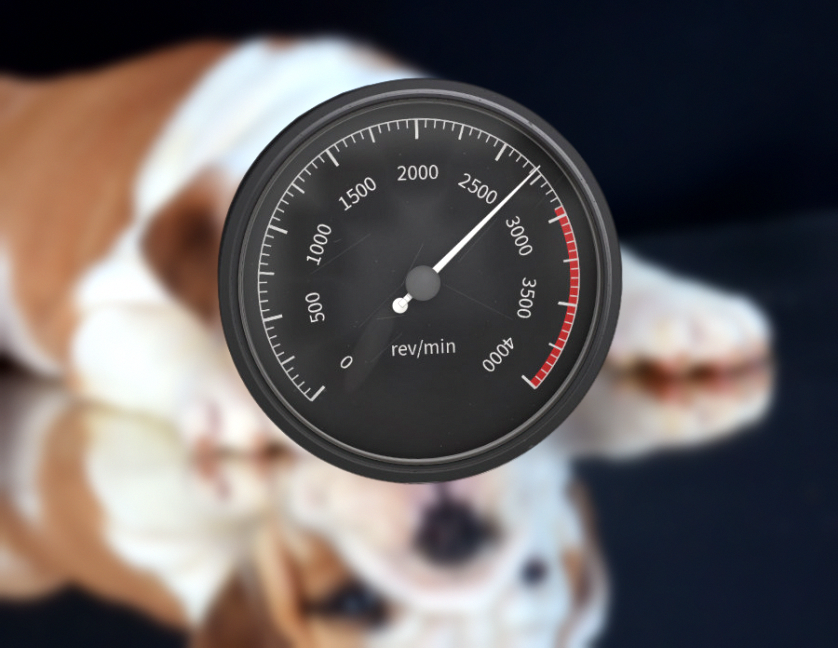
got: 2700 rpm
